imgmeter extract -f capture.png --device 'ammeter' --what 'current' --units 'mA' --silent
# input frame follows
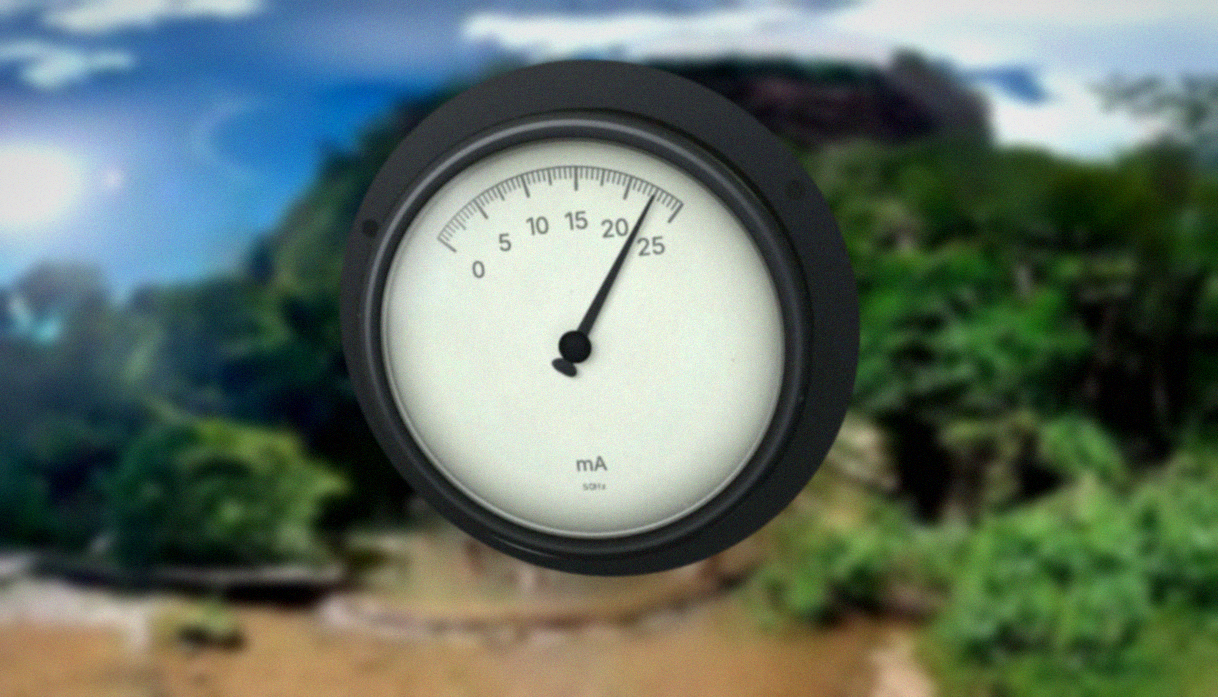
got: 22.5 mA
